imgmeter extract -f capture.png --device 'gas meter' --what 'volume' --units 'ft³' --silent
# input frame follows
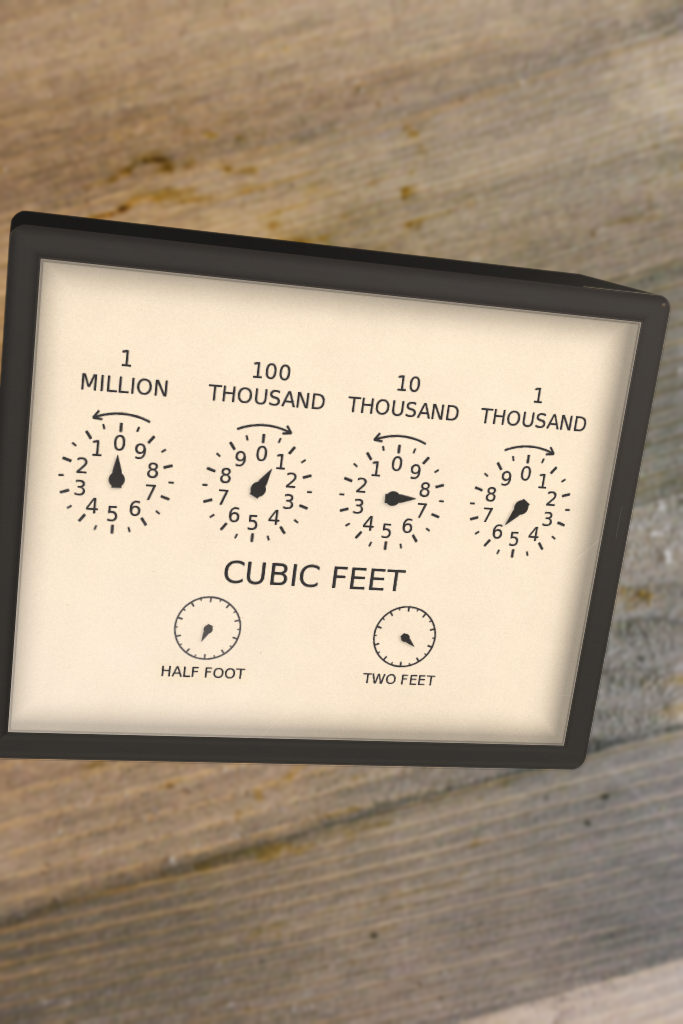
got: 7600 ft³
